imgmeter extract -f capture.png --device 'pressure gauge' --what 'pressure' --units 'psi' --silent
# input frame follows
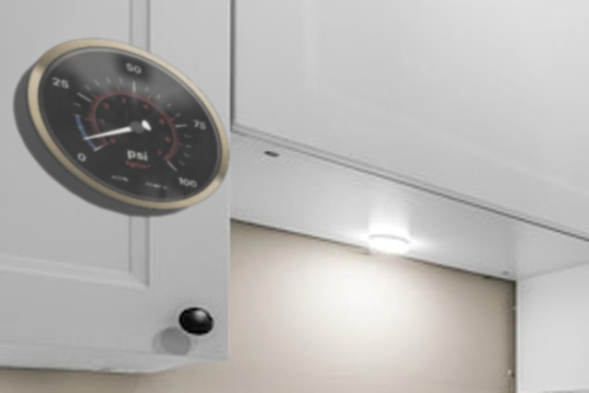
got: 5 psi
